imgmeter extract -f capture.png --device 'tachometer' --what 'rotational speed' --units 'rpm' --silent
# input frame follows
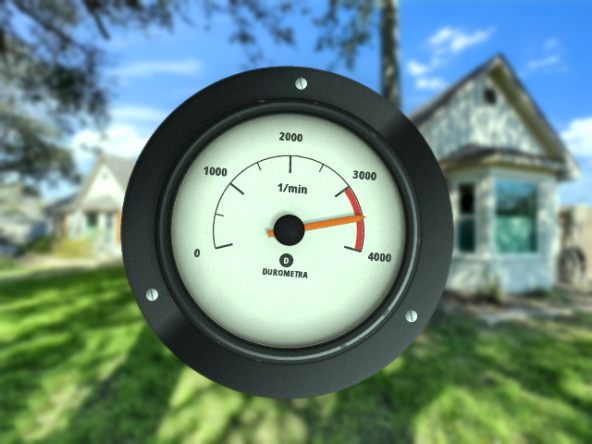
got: 3500 rpm
